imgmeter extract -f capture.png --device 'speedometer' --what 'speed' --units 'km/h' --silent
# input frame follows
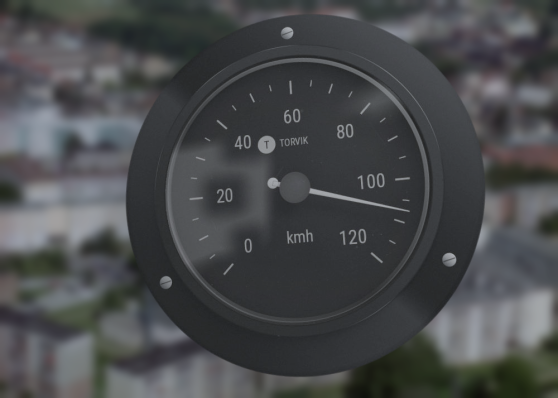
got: 107.5 km/h
